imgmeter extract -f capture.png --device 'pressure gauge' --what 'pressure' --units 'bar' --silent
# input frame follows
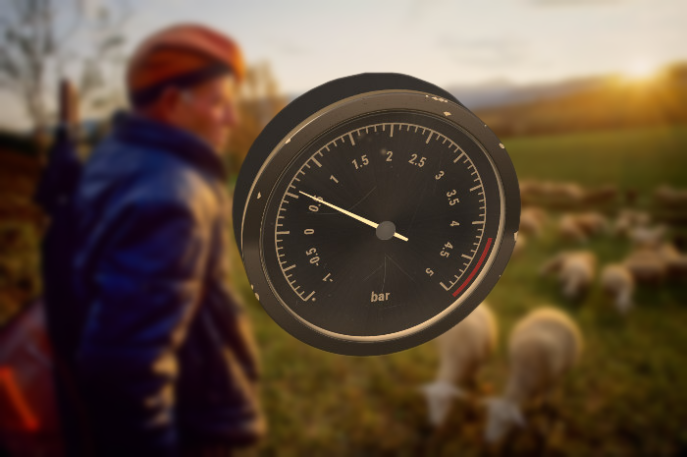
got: 0.6 bar
